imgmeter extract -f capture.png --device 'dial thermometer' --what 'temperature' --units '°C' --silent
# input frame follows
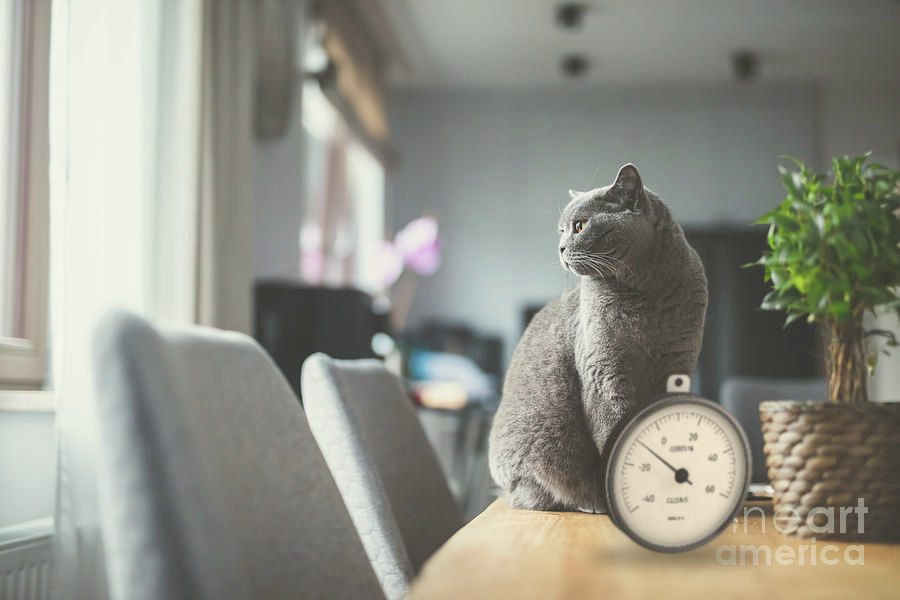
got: -10 °C
